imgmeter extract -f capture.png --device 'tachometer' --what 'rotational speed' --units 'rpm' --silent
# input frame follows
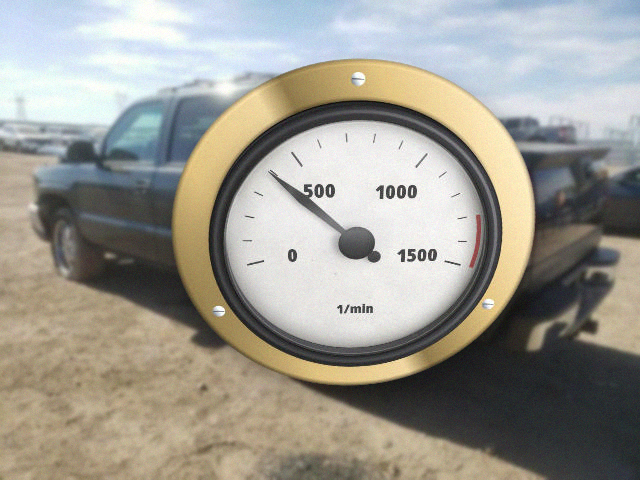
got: 400 rpm
